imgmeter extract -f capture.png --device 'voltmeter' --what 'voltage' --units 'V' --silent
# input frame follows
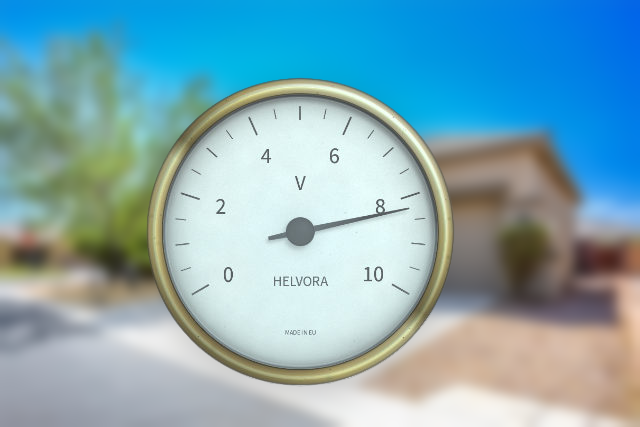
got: 8.25 V
